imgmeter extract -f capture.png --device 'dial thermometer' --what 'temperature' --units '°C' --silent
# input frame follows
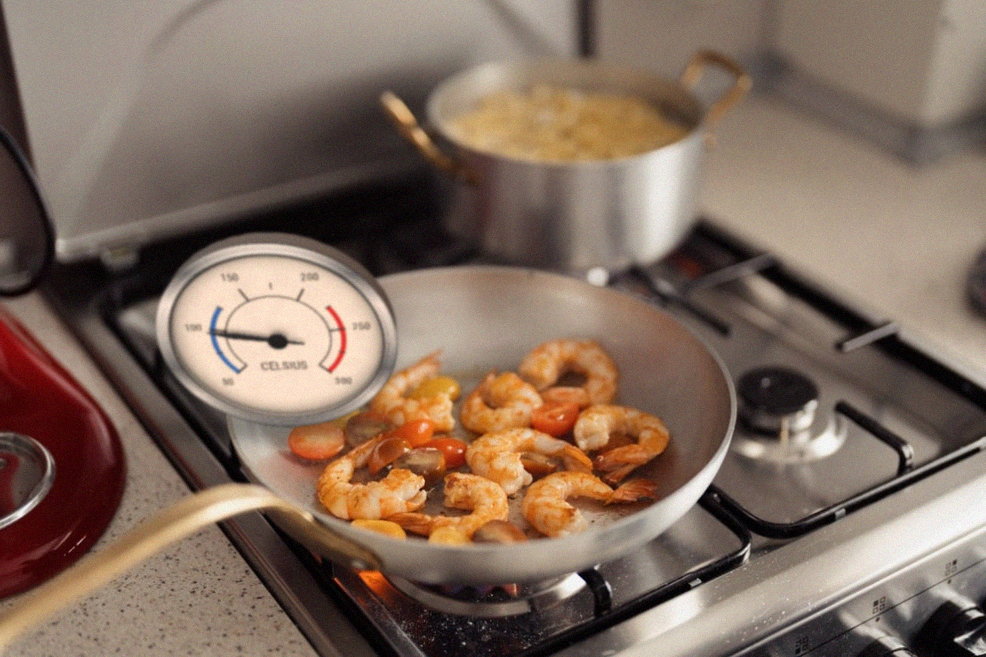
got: 100 °C
